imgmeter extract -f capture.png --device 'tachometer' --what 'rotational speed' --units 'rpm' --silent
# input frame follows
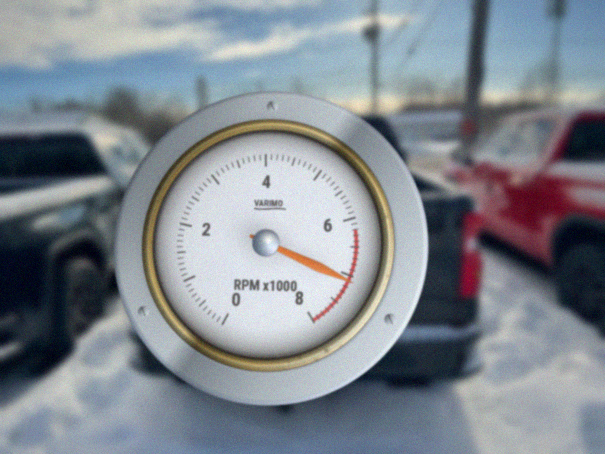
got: 7100 rpm
